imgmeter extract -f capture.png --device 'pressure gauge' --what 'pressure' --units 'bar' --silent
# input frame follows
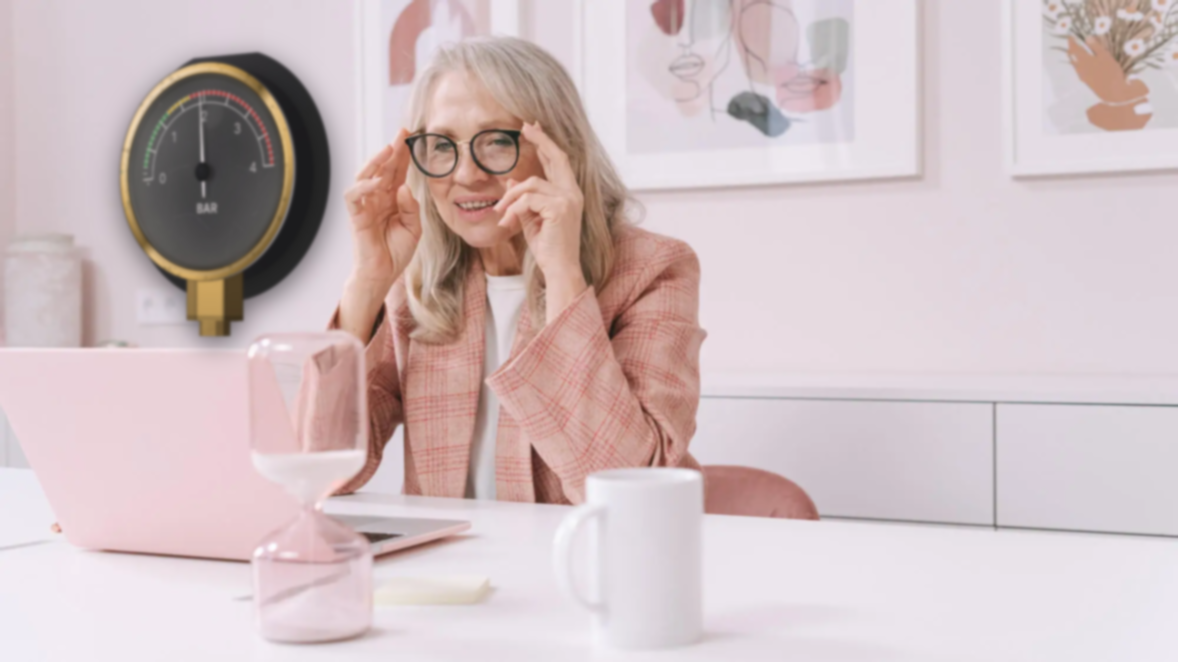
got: 2 bar
